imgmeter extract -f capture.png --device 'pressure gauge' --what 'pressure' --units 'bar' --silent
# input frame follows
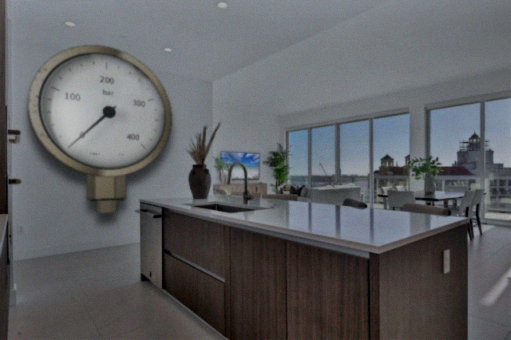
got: 0 bar
